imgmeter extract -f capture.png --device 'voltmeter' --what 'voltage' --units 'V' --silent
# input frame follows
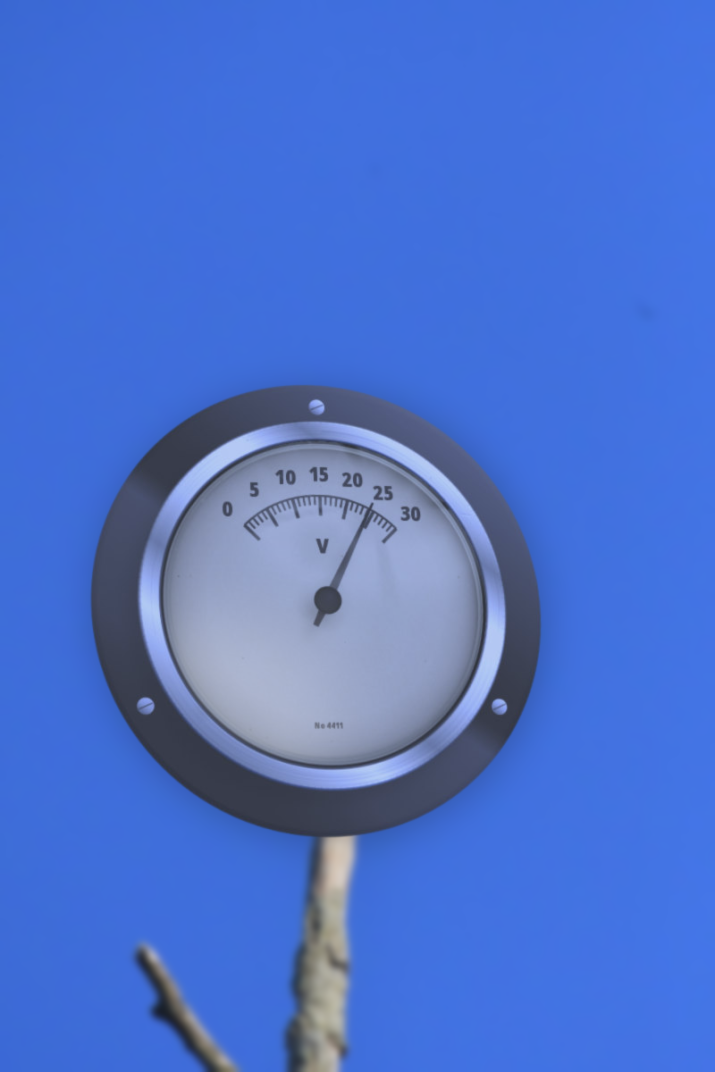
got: 24 V
